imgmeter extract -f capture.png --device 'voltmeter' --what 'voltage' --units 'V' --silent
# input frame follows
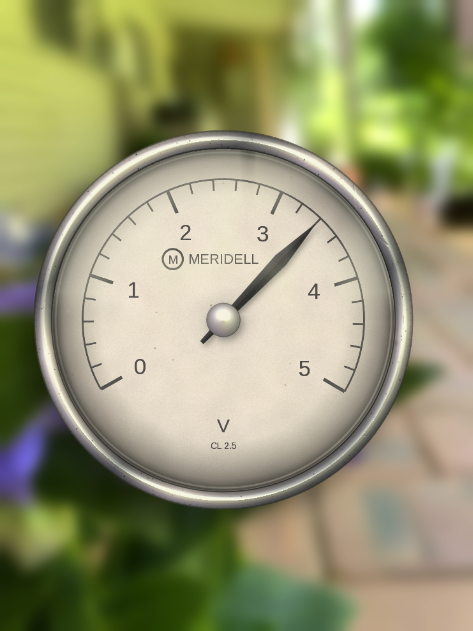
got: 3.4 V
